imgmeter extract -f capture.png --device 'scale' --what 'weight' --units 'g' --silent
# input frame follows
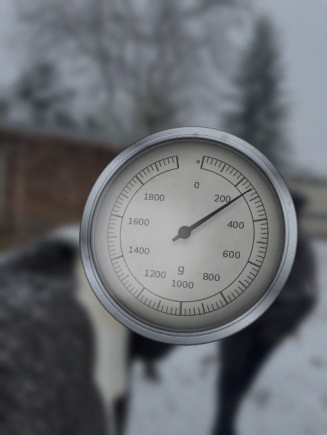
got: 260 g
